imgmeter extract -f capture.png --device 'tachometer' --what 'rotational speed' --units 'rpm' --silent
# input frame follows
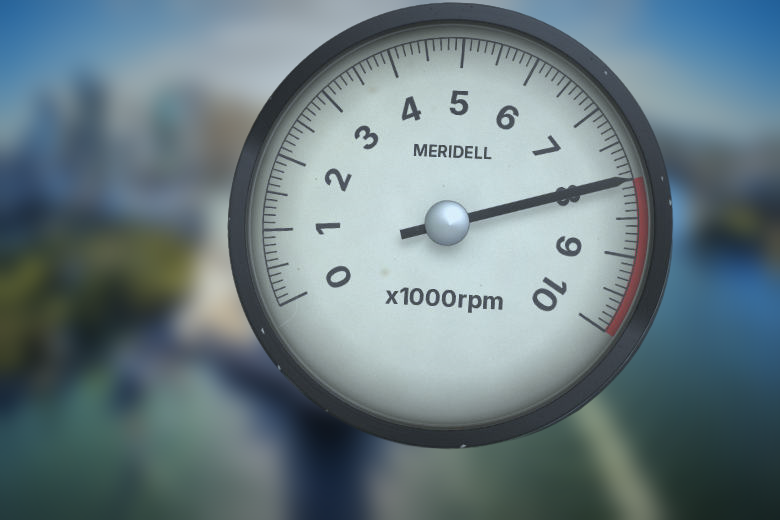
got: 8000 rpm
